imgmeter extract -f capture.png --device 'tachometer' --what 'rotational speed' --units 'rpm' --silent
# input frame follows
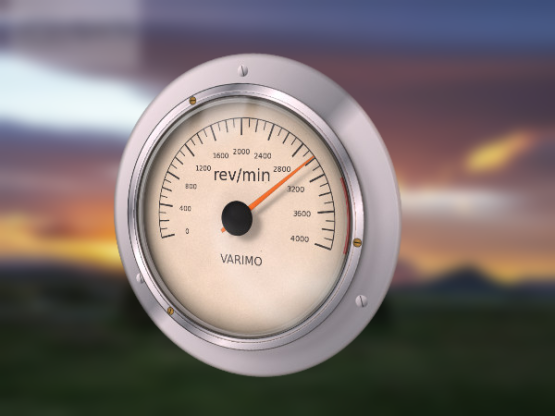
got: 3000 rpm
